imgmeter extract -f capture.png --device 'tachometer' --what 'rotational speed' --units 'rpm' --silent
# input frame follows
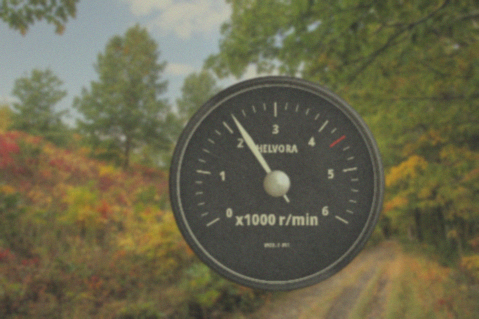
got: 2200 rpm
